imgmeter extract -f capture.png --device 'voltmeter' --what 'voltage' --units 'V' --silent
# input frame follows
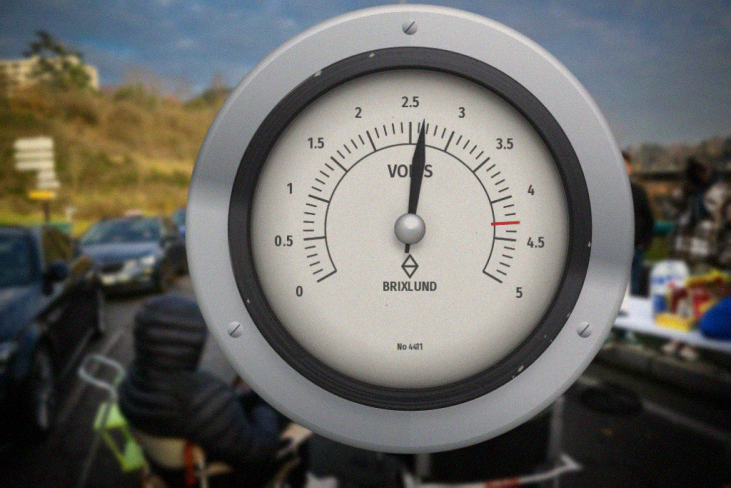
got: 2.65 V
